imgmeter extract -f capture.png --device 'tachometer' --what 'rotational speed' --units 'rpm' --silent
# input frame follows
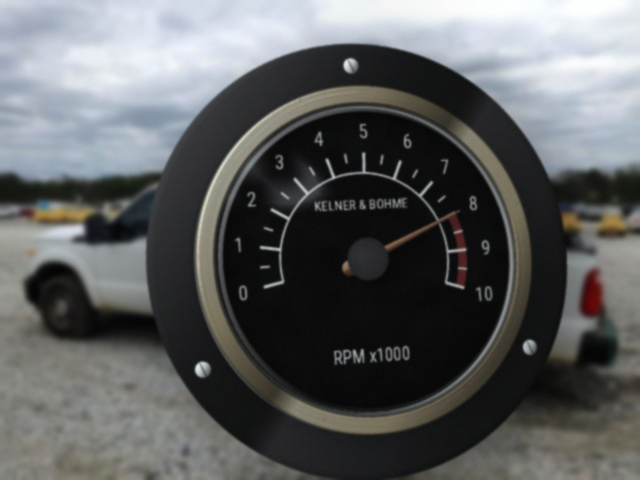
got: 8000 rpm
